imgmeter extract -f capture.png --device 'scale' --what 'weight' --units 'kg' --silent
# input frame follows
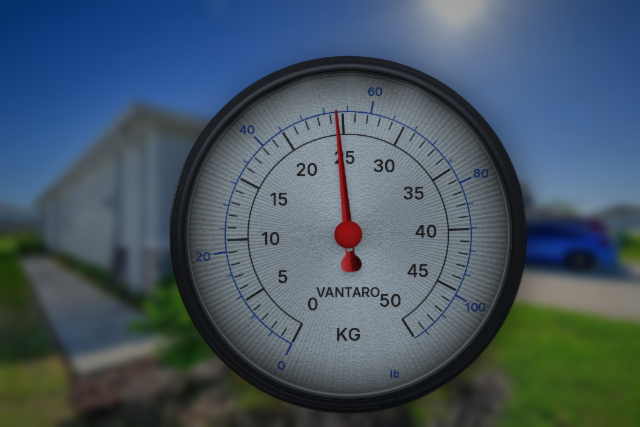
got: 24.5 kg
